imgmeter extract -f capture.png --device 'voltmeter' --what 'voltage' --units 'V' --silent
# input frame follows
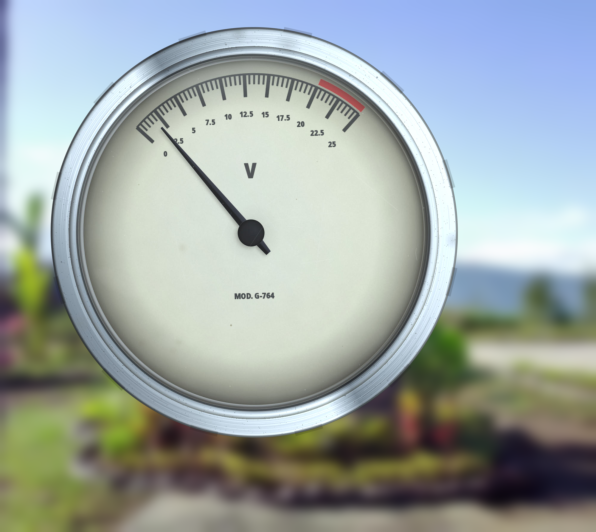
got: 2 V
